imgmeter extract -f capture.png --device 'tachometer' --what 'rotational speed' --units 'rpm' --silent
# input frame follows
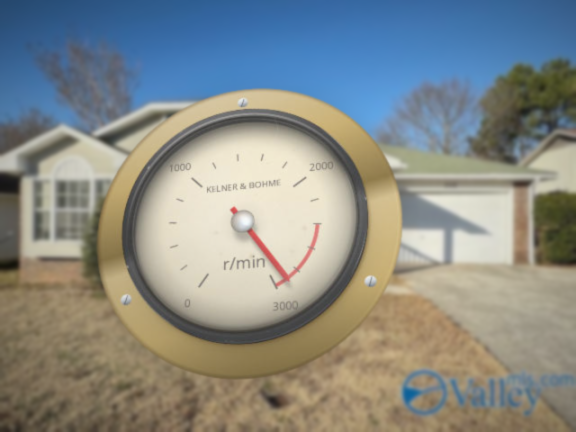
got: 2900 rpm
